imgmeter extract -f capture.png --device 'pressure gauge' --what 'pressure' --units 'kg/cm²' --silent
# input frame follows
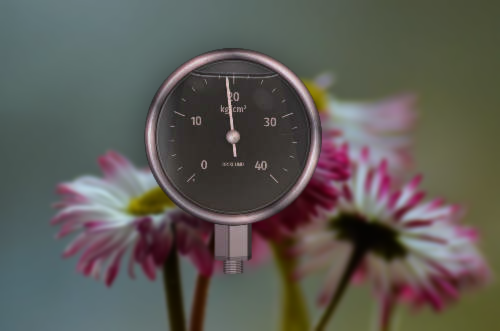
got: 19 kg/cm²
